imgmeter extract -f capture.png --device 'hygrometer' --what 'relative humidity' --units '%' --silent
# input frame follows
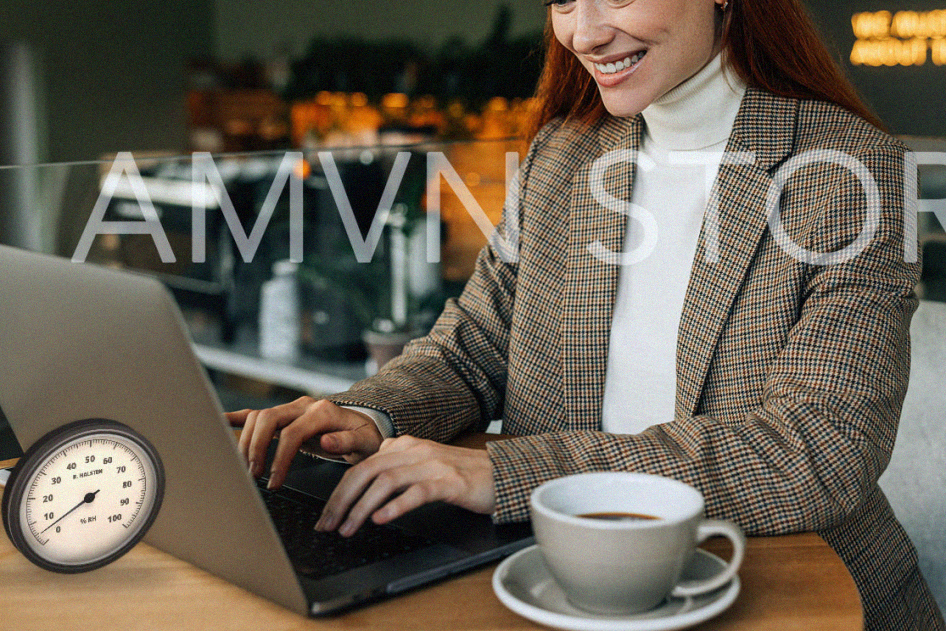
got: 5 %
